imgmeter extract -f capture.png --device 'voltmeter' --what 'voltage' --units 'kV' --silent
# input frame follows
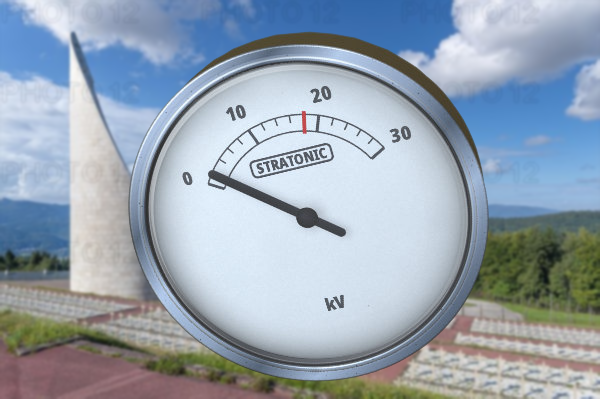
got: 2 kV
